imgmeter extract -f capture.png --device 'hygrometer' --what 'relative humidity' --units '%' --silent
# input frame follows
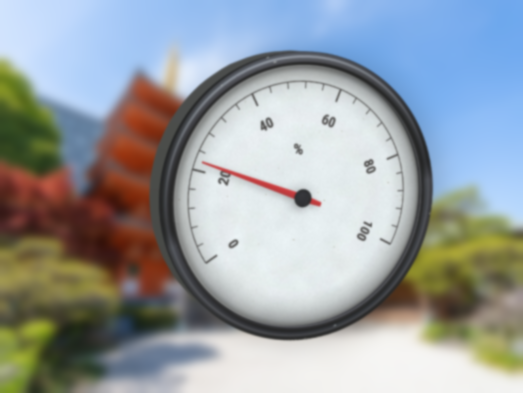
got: 22 %
